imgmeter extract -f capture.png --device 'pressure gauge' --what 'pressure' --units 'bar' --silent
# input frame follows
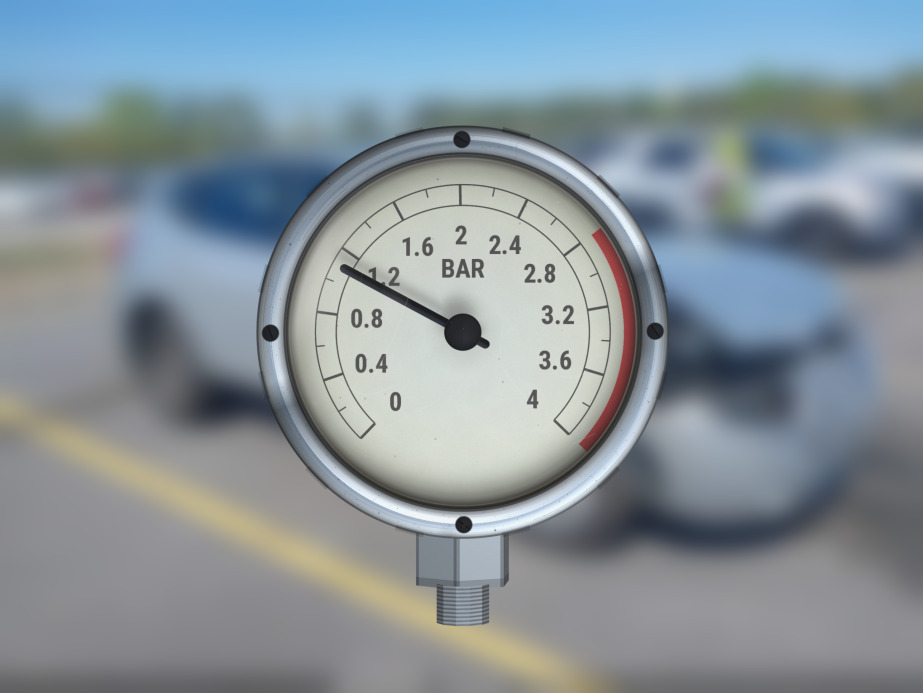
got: 1.1 bar
